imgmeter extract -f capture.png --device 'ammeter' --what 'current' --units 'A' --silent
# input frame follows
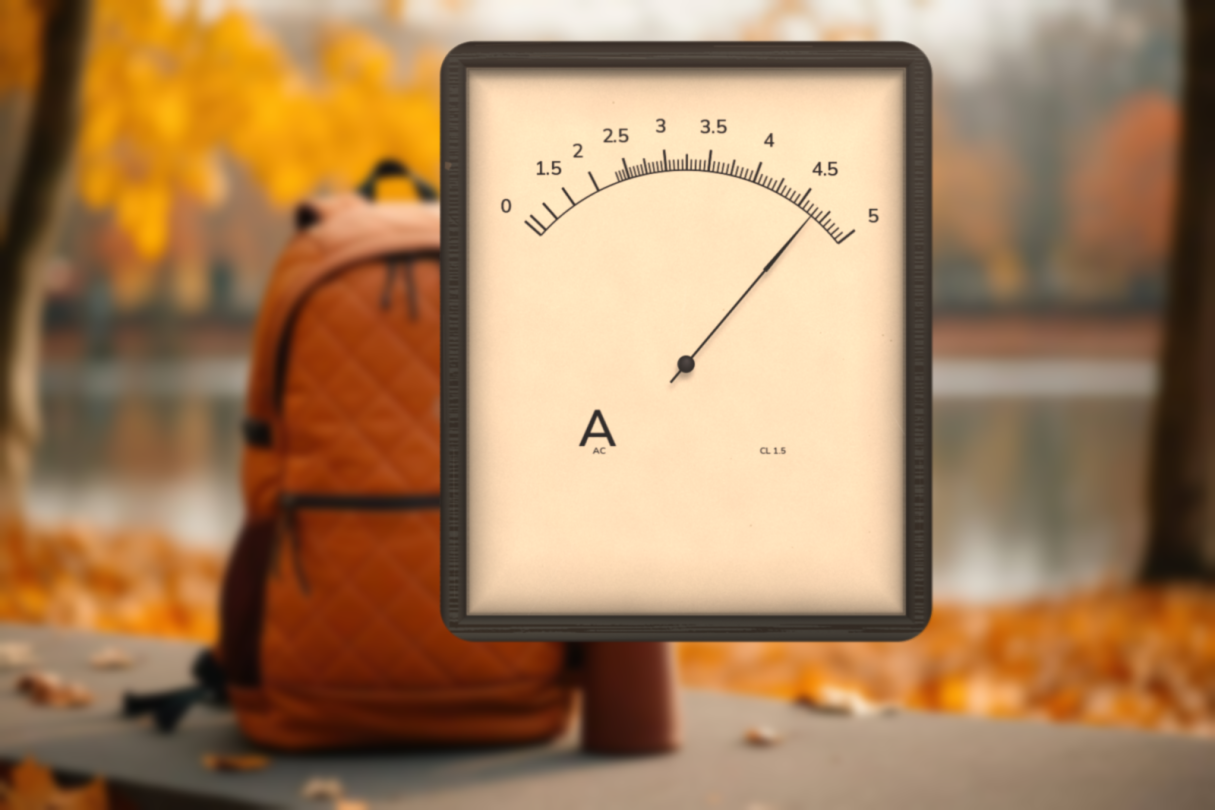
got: 4.65 A
